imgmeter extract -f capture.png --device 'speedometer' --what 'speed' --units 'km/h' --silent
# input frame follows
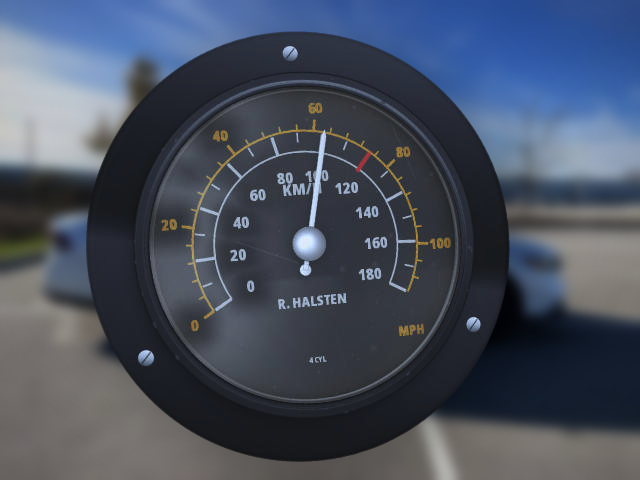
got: 100 km/h
